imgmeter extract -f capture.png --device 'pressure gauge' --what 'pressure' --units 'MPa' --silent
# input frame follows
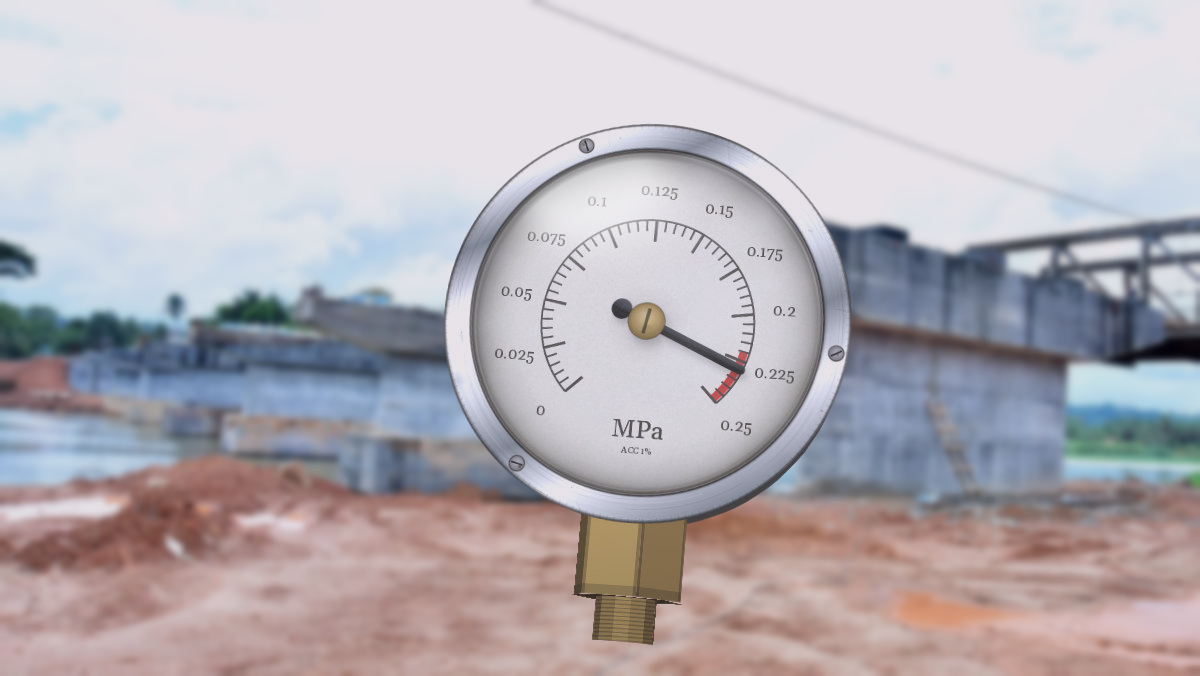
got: 0.23 MPa
